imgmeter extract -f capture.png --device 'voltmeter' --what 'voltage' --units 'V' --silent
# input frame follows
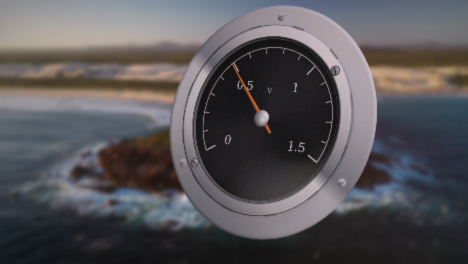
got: 0.5 V
